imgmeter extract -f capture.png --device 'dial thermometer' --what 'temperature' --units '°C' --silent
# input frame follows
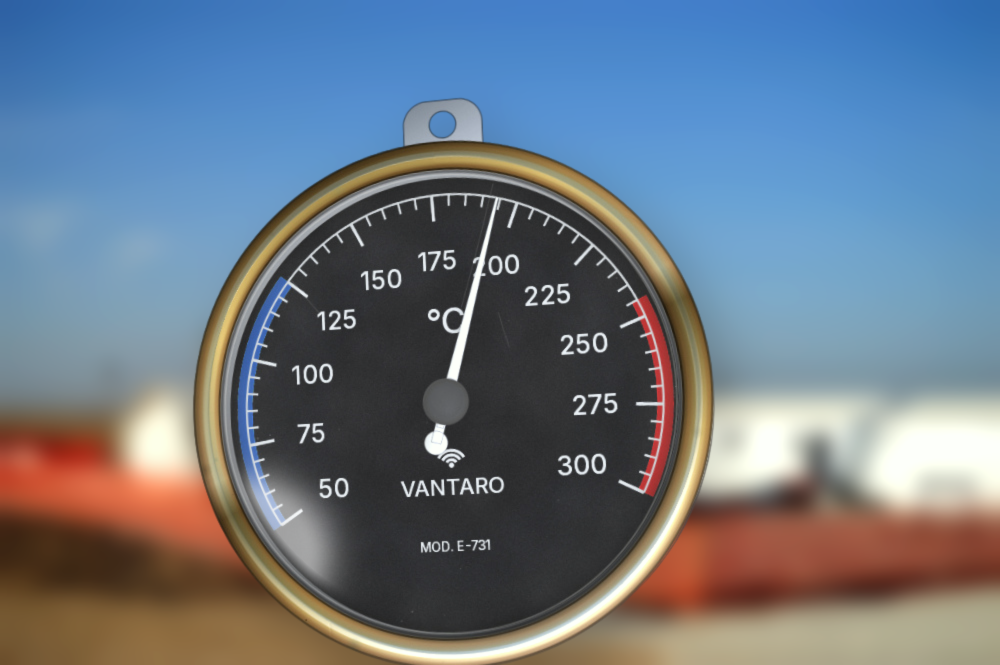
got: 195 °C
